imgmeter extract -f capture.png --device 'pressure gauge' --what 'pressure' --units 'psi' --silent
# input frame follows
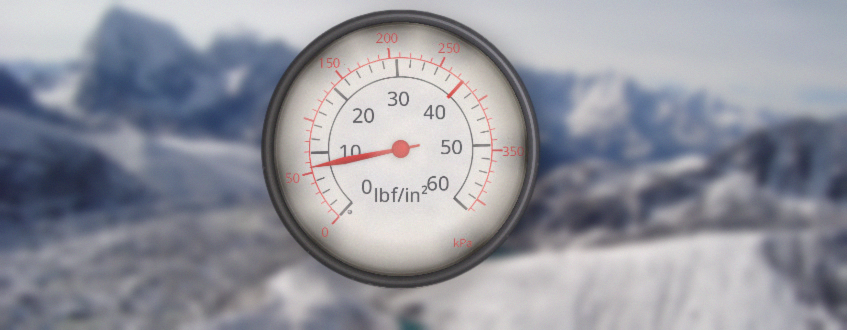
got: 8 psi
